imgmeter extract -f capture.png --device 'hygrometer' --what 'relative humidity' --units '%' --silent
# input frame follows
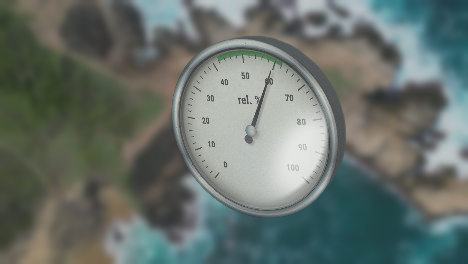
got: 60 %
